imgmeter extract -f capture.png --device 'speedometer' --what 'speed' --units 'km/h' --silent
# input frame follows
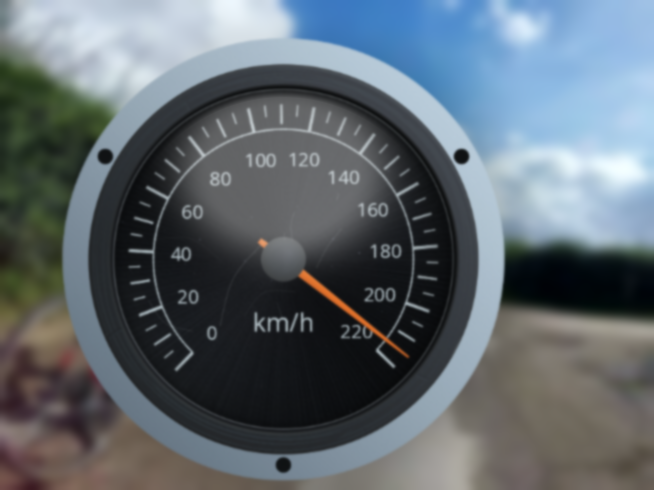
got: 215 km/h
